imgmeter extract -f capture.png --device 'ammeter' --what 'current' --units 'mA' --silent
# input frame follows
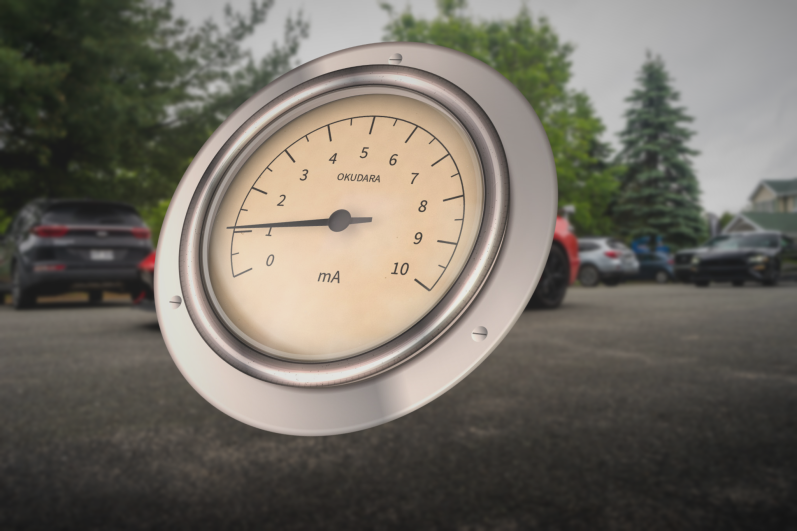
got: 1 mA
